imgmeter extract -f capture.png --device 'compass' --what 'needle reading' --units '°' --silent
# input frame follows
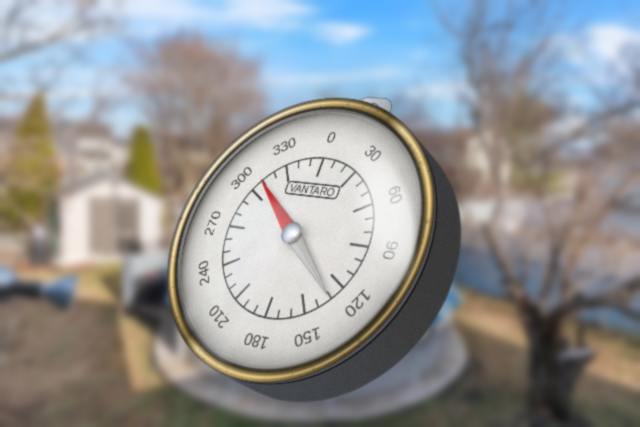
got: 310 °
